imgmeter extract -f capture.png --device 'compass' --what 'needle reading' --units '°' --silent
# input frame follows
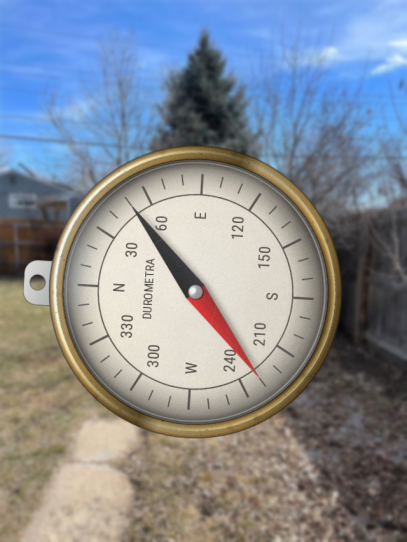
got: 230 °
